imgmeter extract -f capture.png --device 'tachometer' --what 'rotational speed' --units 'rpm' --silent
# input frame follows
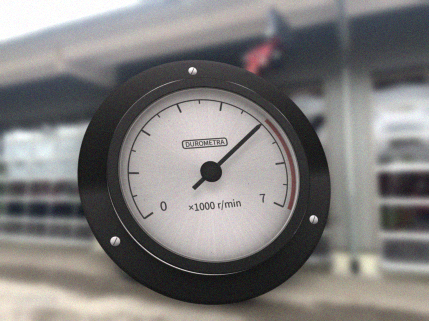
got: 5000 rpm
